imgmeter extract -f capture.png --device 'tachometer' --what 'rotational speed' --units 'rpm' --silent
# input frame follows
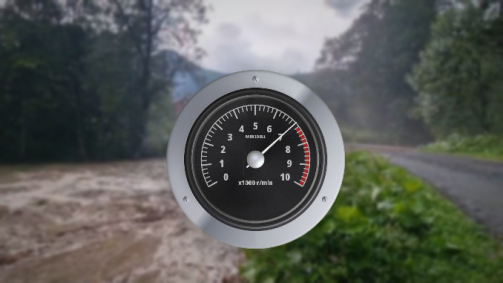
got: 7000 rpm
